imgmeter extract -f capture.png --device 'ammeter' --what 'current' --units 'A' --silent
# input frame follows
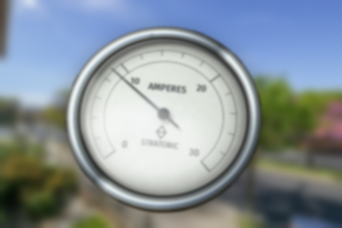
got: 9 A
